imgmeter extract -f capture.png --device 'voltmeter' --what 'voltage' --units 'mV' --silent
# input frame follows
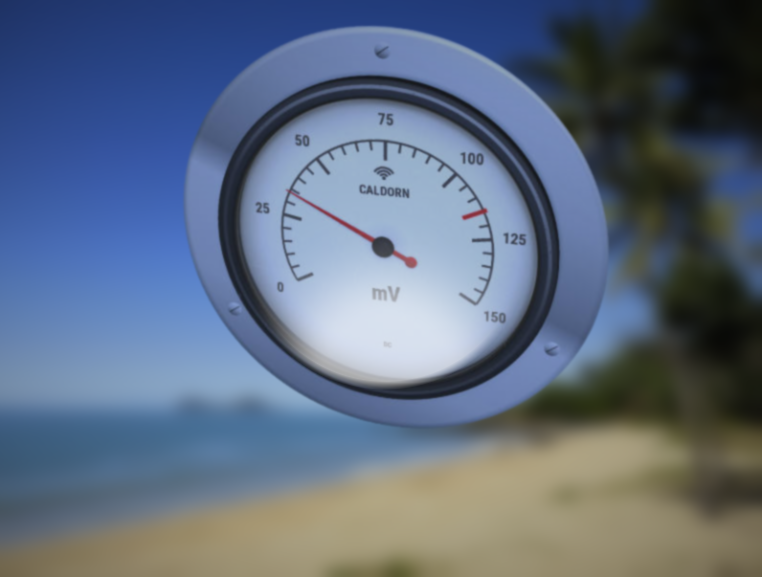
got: 35 mV
